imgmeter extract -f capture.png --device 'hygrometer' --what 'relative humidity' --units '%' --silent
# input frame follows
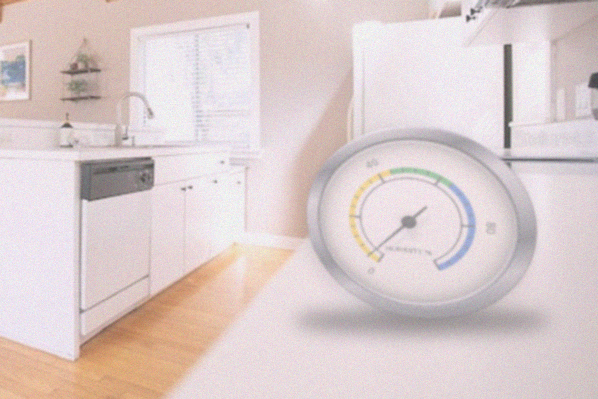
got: 4 %
